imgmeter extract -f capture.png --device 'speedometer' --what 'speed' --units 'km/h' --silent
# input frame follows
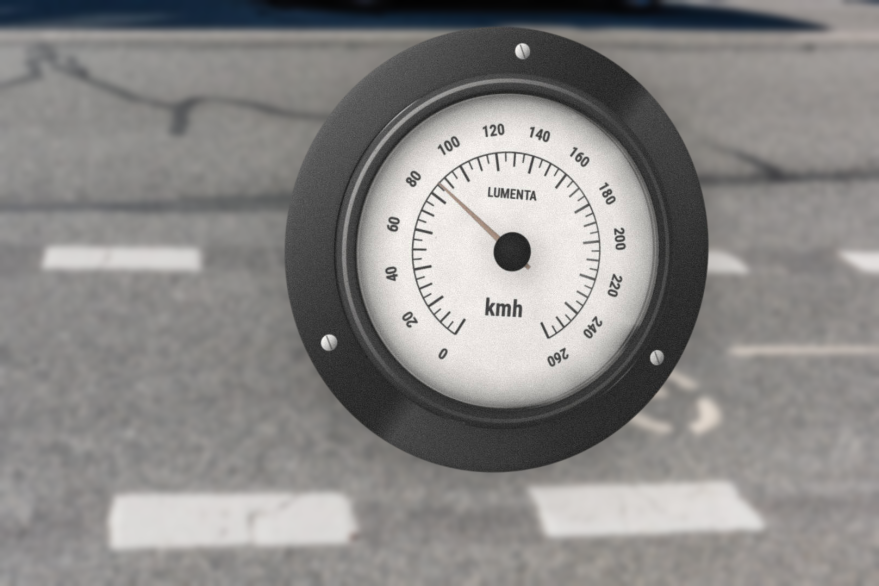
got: 85 km/h
